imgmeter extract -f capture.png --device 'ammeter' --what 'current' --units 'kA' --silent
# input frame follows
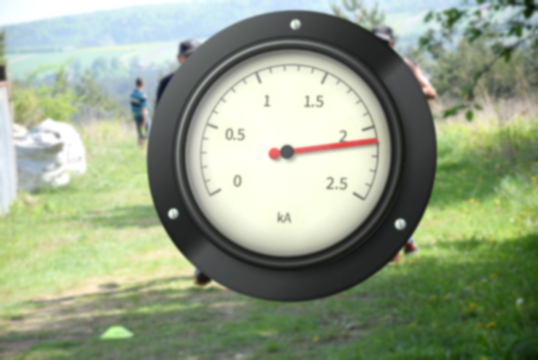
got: 2.1 kA
